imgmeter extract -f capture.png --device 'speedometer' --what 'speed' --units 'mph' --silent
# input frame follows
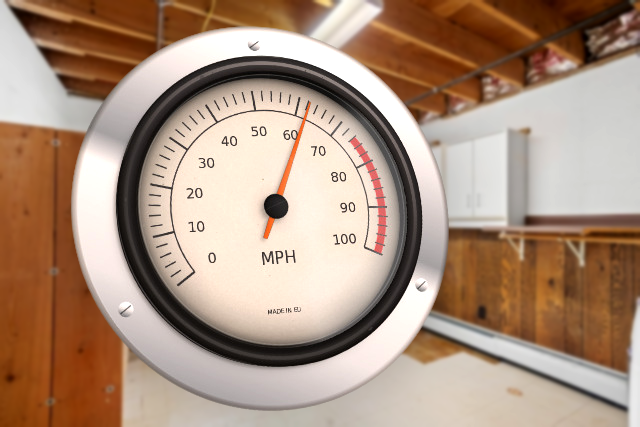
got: 62 mph
